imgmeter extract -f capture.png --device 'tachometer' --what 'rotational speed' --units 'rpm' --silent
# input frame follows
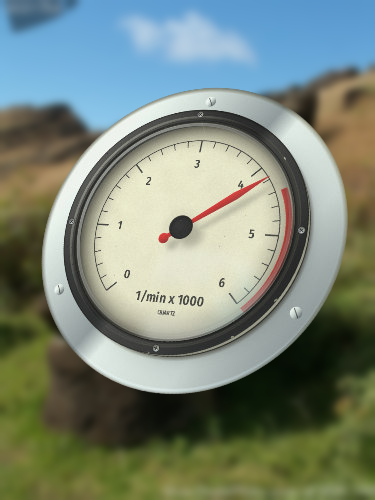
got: 4200 rpm
